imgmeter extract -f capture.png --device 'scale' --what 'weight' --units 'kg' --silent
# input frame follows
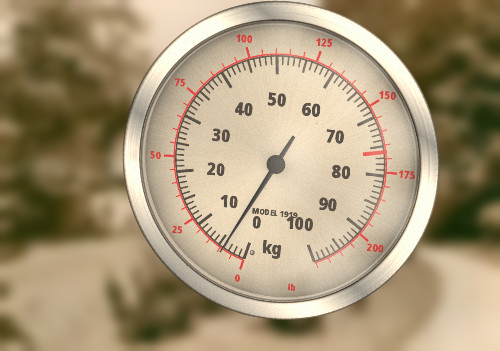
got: 4 kg
